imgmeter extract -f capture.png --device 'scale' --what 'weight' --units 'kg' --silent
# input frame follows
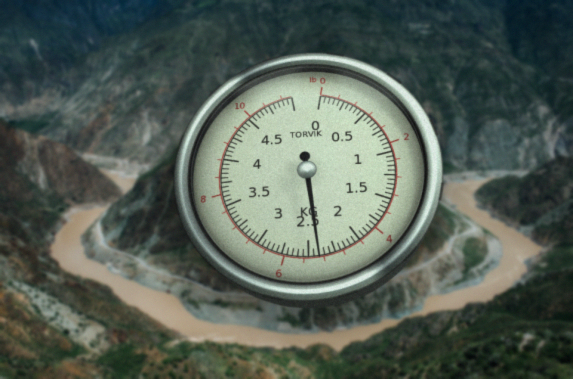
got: 2.4 kg
